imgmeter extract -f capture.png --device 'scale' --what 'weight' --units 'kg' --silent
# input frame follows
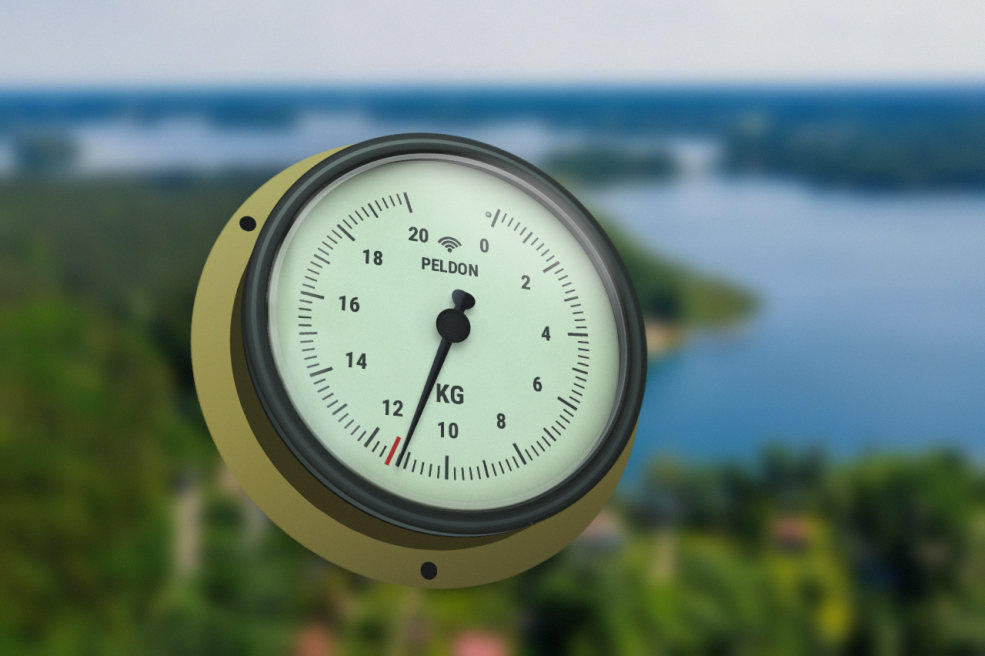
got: 11.2 kg
